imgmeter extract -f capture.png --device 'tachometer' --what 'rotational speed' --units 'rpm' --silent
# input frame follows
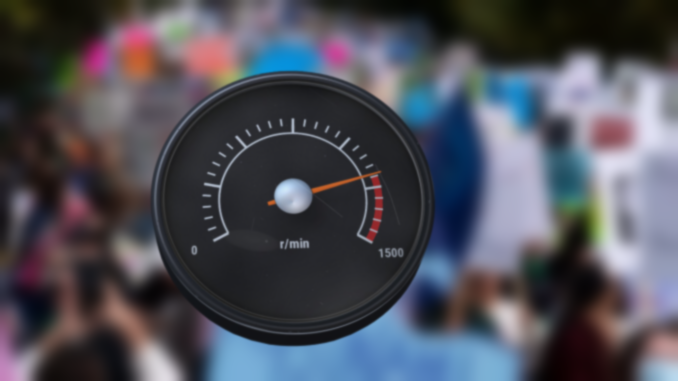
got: 1200 rpm
